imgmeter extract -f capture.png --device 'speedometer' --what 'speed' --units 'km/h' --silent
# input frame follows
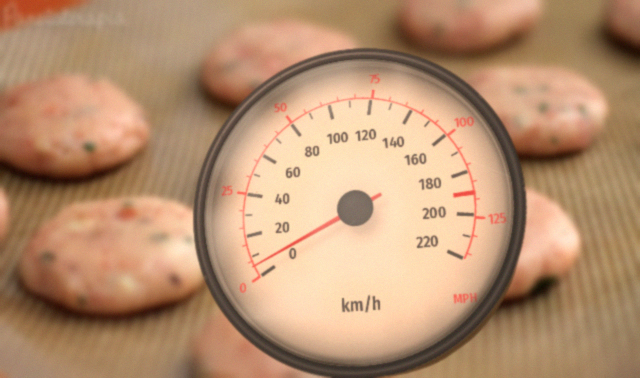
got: 5 km/h
